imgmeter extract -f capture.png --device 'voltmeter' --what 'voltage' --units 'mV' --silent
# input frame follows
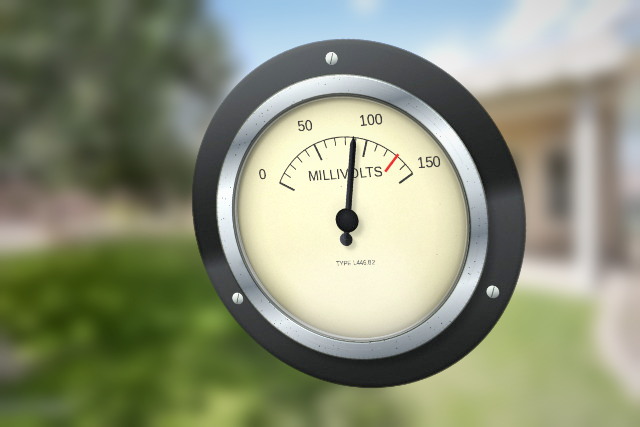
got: 90 mV
